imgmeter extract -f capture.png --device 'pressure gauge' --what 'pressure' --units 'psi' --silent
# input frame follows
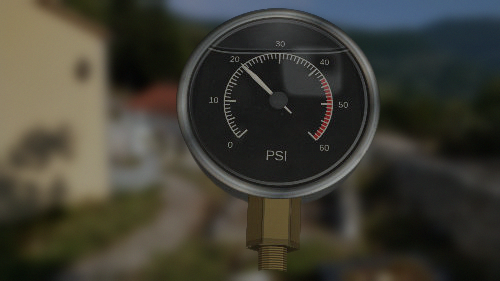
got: 20 psi
